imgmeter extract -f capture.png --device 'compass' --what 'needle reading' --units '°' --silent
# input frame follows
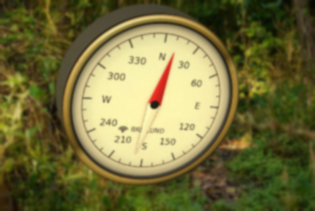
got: 10 °
